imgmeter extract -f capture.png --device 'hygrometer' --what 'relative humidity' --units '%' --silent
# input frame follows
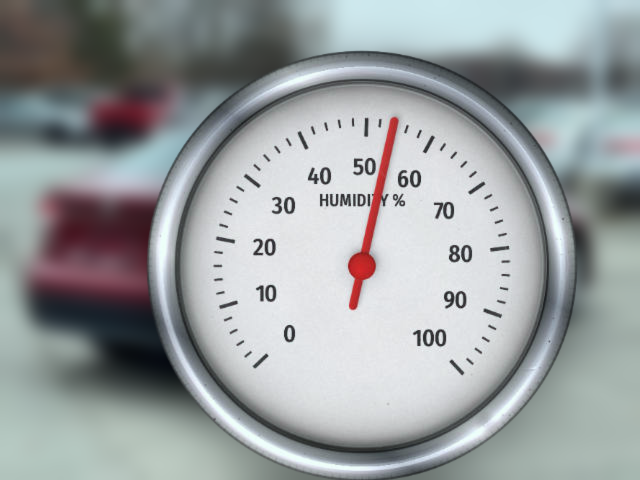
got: 54 %
